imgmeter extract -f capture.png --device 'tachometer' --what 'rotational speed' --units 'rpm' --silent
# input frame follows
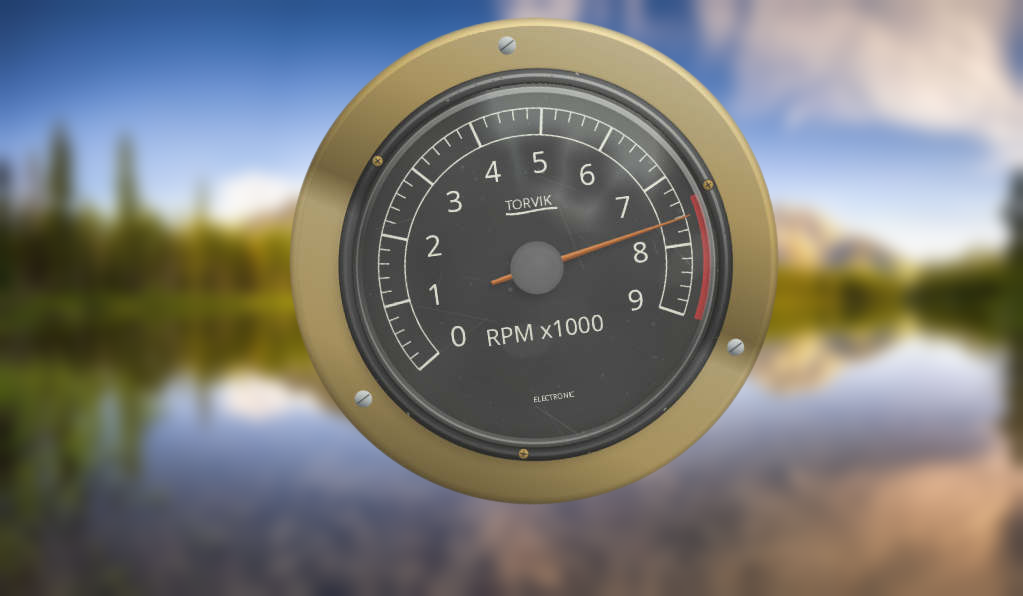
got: 7600 rpm
